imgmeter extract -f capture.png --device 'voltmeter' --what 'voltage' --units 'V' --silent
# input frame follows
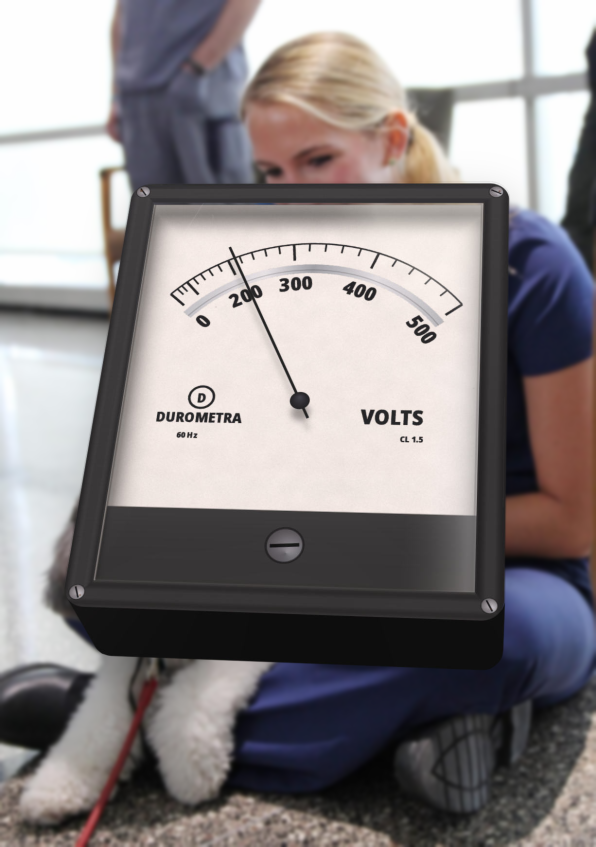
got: 210 V
